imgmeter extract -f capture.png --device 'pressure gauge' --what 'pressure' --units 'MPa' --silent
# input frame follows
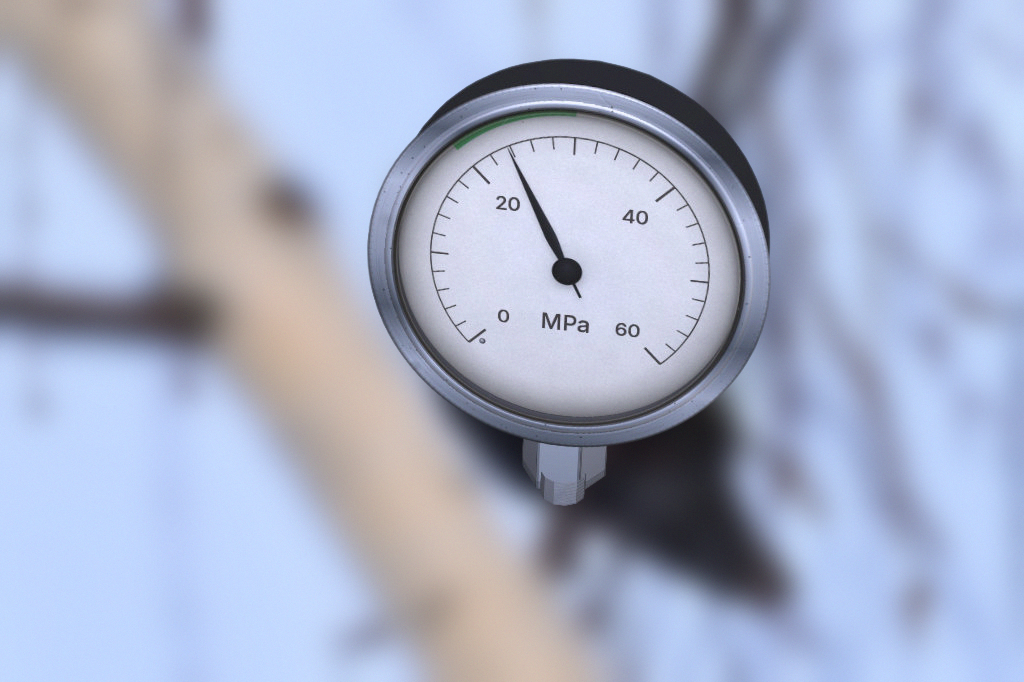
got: 24 MPa
